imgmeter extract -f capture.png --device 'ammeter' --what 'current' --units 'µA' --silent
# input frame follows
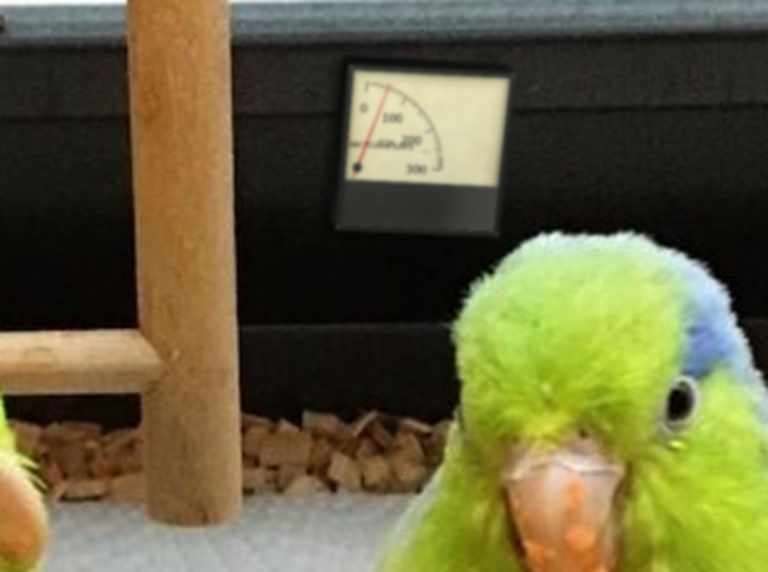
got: 50 µA
